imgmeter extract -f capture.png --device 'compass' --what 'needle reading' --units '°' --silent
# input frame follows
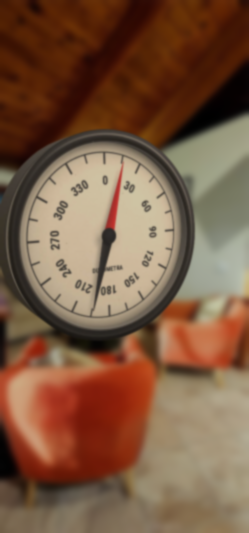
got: 15 °
